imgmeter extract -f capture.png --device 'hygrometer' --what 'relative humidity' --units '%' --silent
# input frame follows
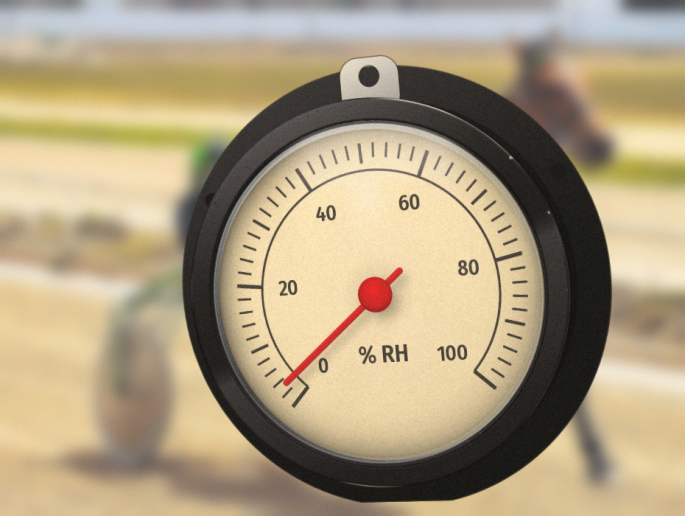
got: 3 %
